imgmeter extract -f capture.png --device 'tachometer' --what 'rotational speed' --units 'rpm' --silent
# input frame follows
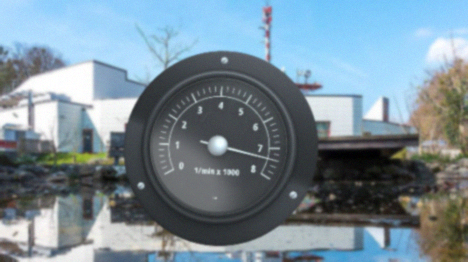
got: 7400 rpm
